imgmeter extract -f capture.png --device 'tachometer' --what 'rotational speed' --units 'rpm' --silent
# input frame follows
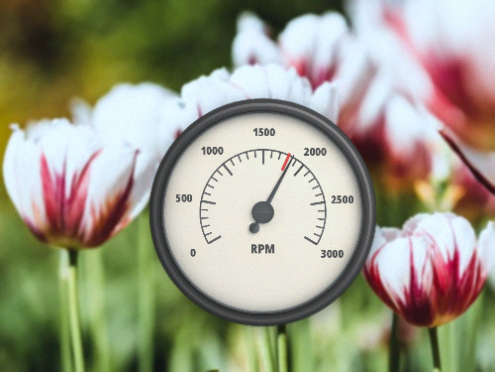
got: 1850 rpm
